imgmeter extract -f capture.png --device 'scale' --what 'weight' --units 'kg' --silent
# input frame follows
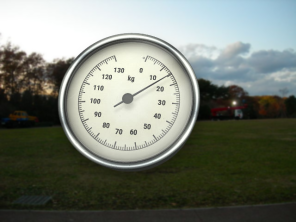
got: 15 kg
